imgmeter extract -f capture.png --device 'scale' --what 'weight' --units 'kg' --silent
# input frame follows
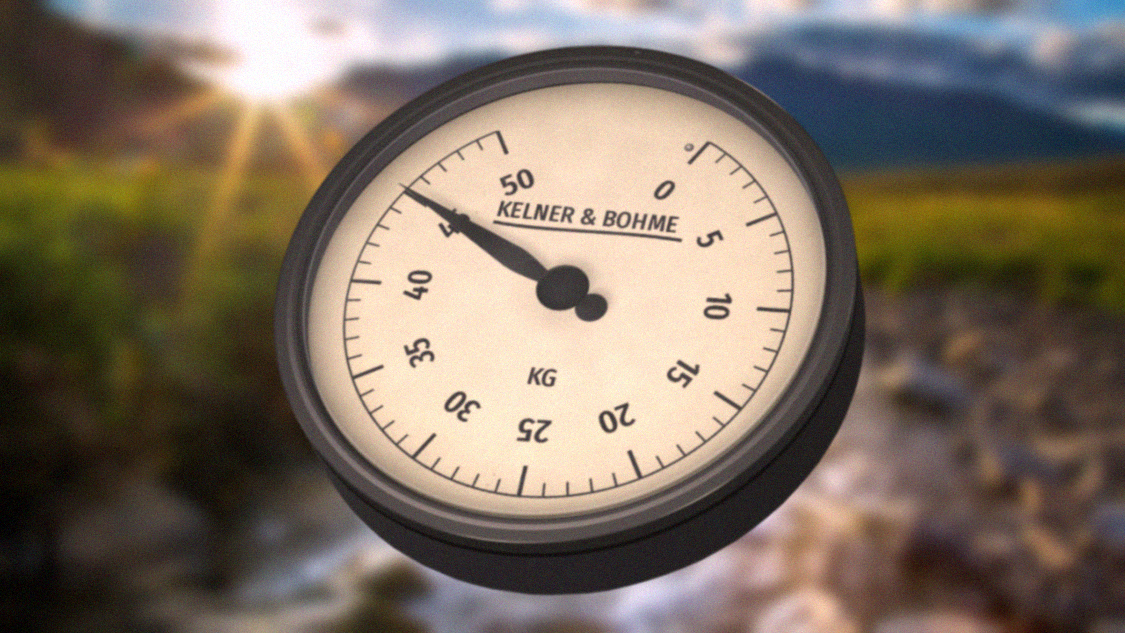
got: 45 kg
